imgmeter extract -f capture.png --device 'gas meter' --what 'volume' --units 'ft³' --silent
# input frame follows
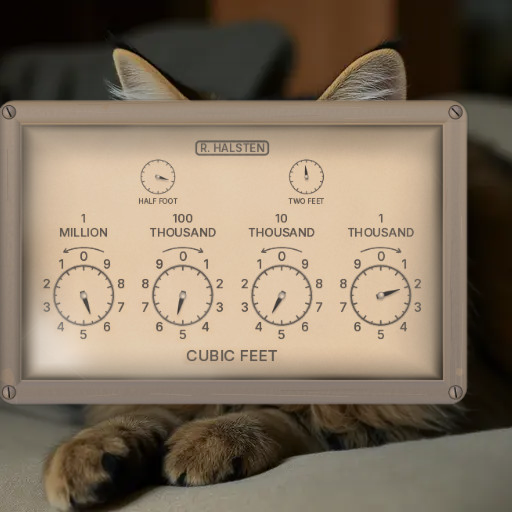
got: 554200 ft³
